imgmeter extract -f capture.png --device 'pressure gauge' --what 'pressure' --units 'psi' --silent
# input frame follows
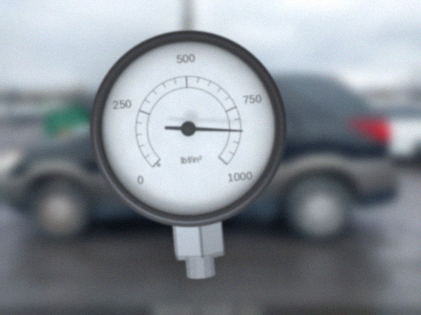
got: 850 psi
